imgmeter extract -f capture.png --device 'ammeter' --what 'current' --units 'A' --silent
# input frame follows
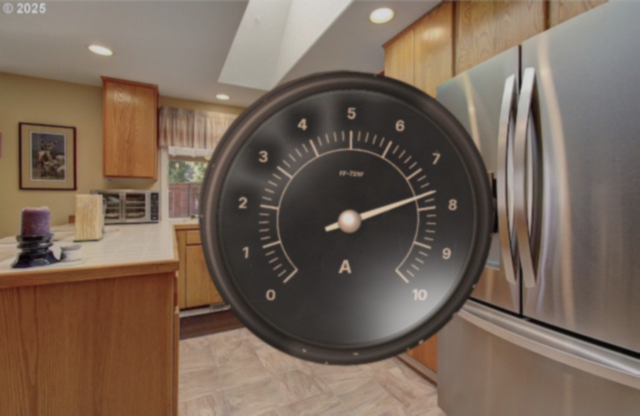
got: 7.6 A
